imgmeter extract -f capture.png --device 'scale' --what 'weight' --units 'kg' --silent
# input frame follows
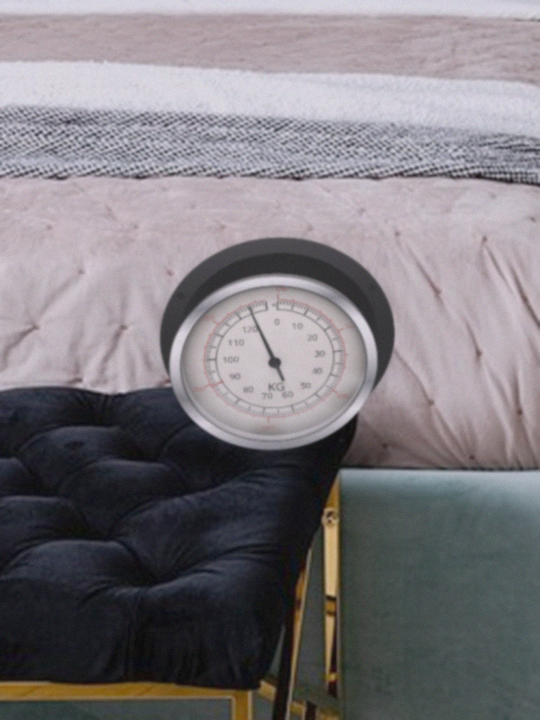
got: 125 kg
